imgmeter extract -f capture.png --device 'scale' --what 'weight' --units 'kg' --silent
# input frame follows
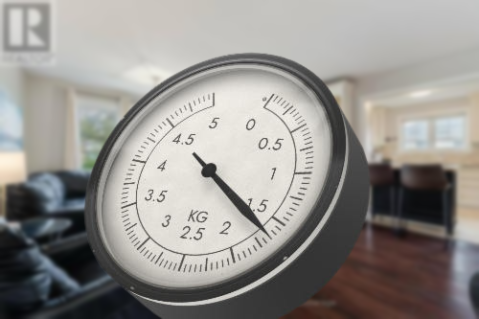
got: 1.65 kg
